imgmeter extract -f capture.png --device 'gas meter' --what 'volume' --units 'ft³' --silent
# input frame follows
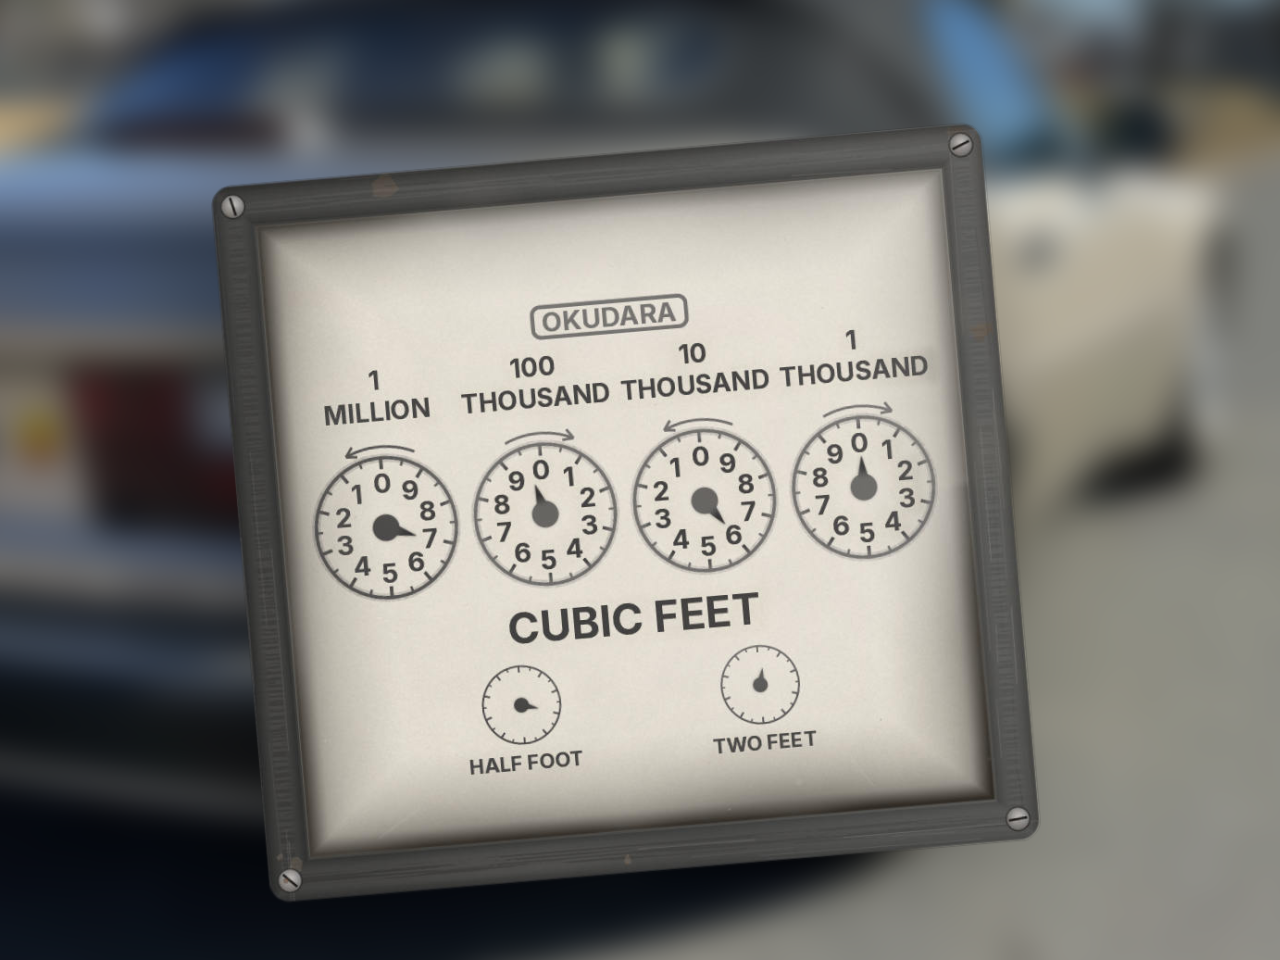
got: 696000 ft³
